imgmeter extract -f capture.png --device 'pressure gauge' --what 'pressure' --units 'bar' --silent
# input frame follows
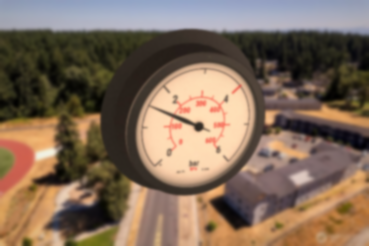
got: 1.5 bar
